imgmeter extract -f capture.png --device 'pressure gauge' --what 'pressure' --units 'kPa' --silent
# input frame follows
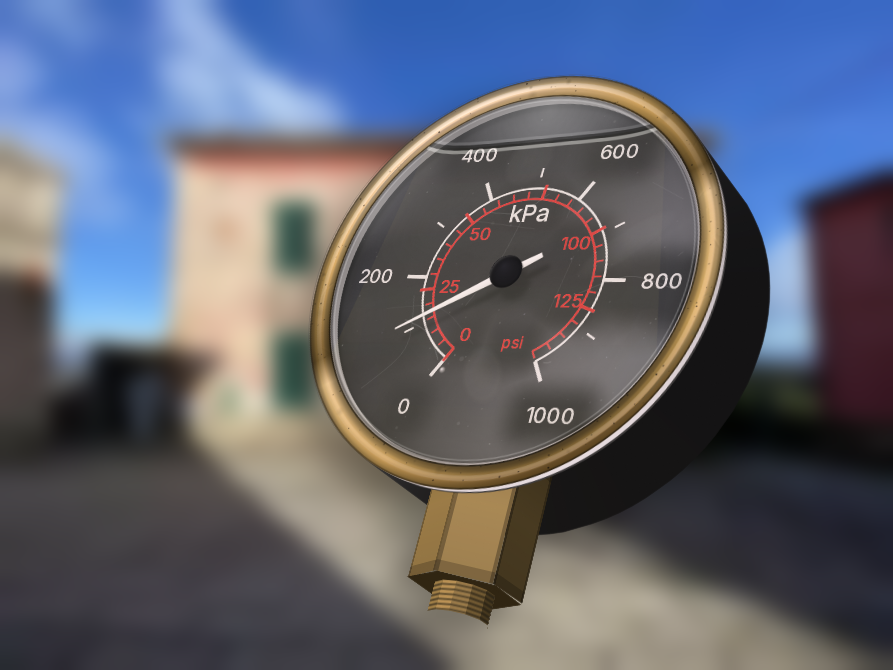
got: 100 kPa
